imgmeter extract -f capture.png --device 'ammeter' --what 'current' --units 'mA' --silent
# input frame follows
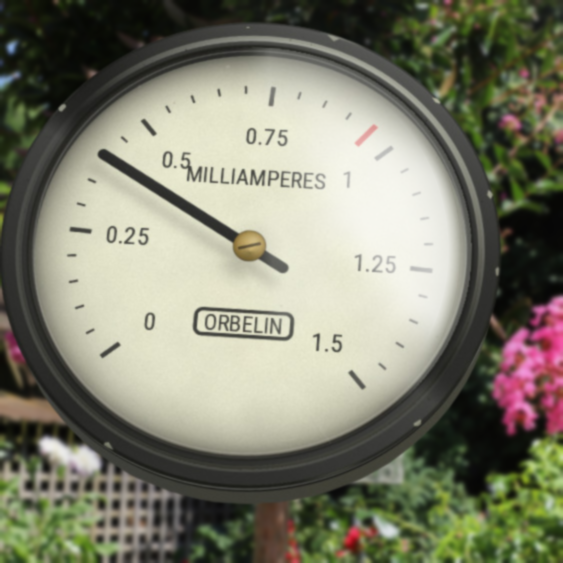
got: 0.4 mA
